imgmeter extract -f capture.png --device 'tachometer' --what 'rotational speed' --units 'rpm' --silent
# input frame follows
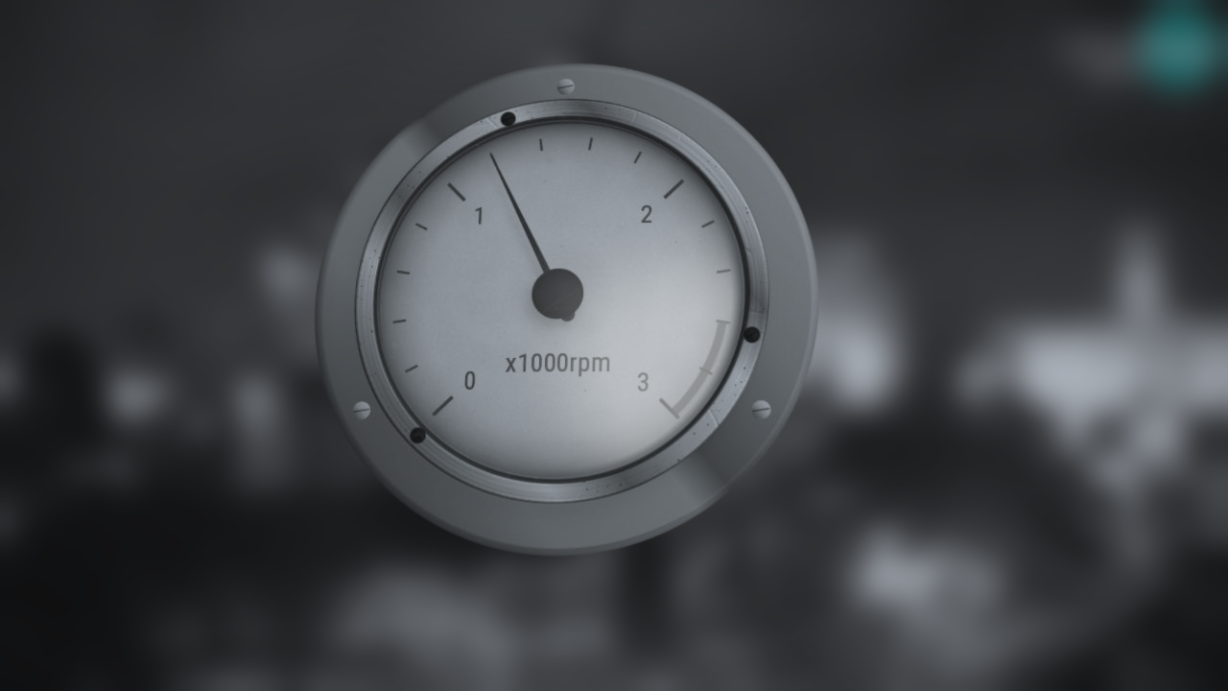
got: 1200 rpm
